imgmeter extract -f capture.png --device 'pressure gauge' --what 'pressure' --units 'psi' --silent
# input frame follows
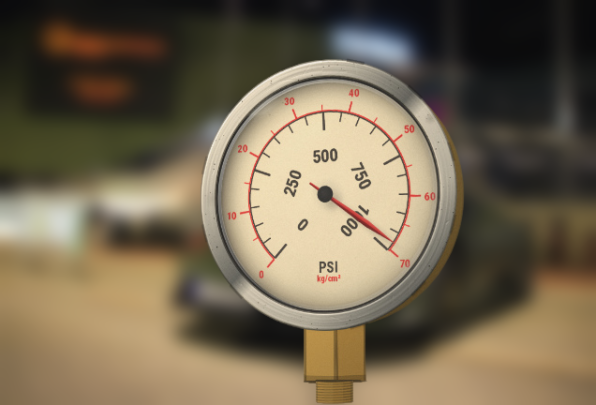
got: 975 psi
